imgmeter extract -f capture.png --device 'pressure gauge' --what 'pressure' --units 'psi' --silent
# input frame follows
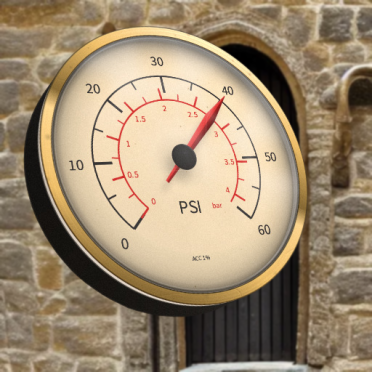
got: 40 psi
